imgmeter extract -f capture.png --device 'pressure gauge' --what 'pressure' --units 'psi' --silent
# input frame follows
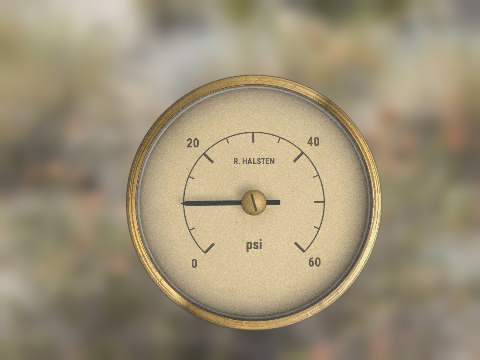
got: 10 psi
